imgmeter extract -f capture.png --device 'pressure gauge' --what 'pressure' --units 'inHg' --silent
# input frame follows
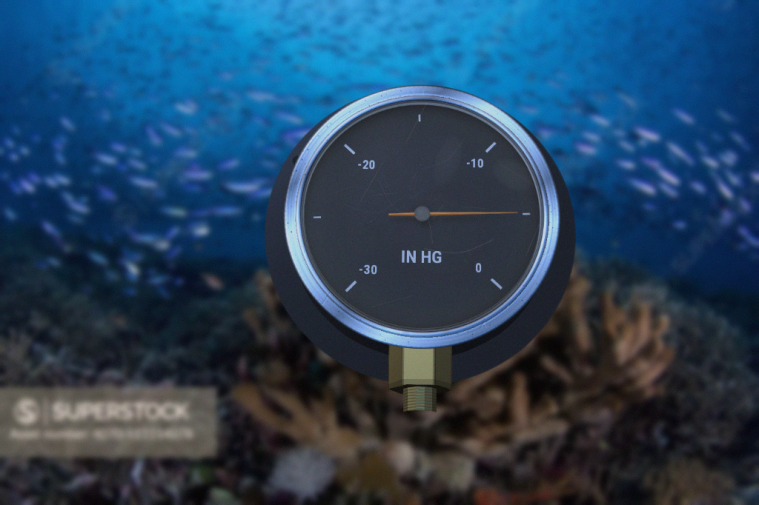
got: -5 inHg
